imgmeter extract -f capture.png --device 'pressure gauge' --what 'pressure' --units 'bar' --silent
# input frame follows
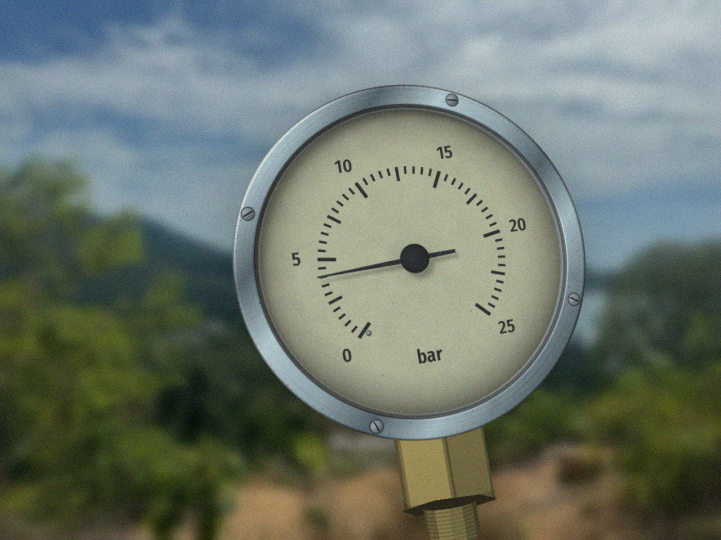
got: 4 bar
